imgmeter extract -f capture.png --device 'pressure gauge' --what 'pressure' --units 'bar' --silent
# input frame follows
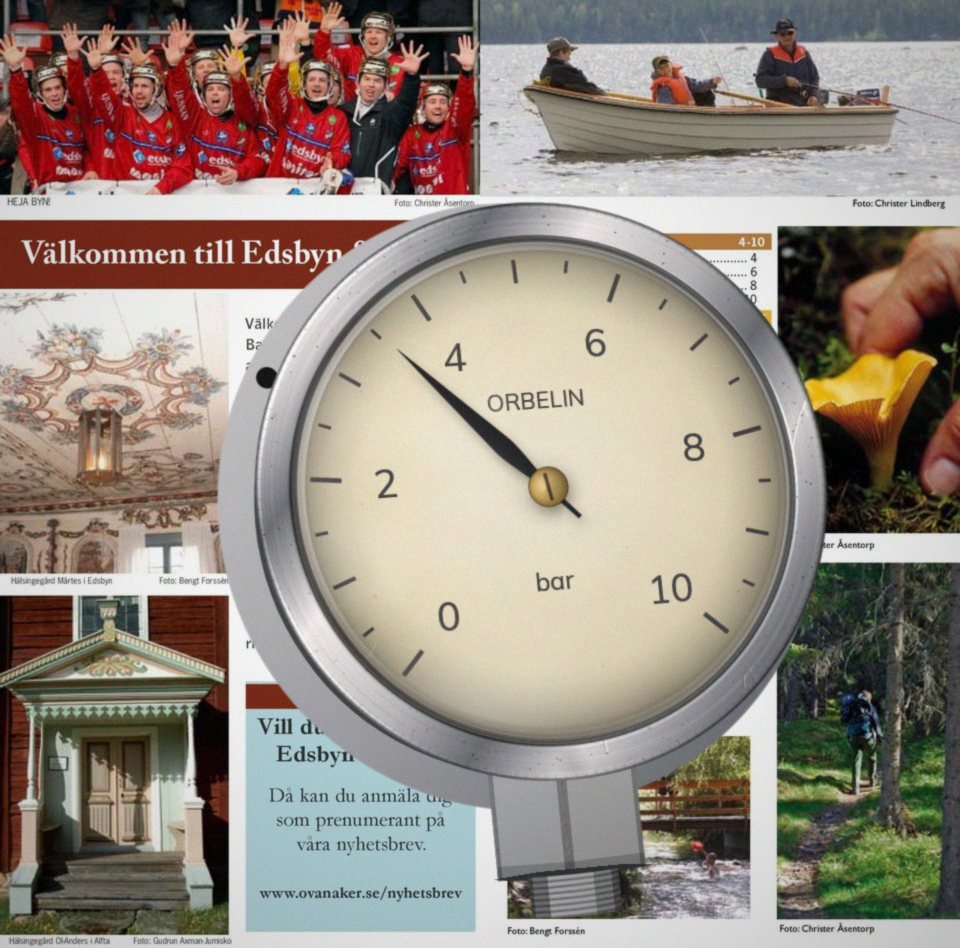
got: 3.5 bar
